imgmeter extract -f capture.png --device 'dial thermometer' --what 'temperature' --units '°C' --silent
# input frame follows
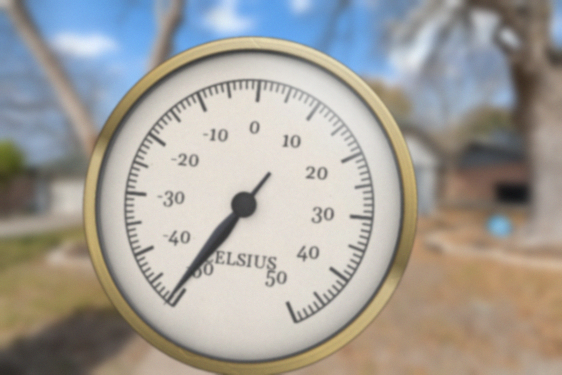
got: -49 °C
